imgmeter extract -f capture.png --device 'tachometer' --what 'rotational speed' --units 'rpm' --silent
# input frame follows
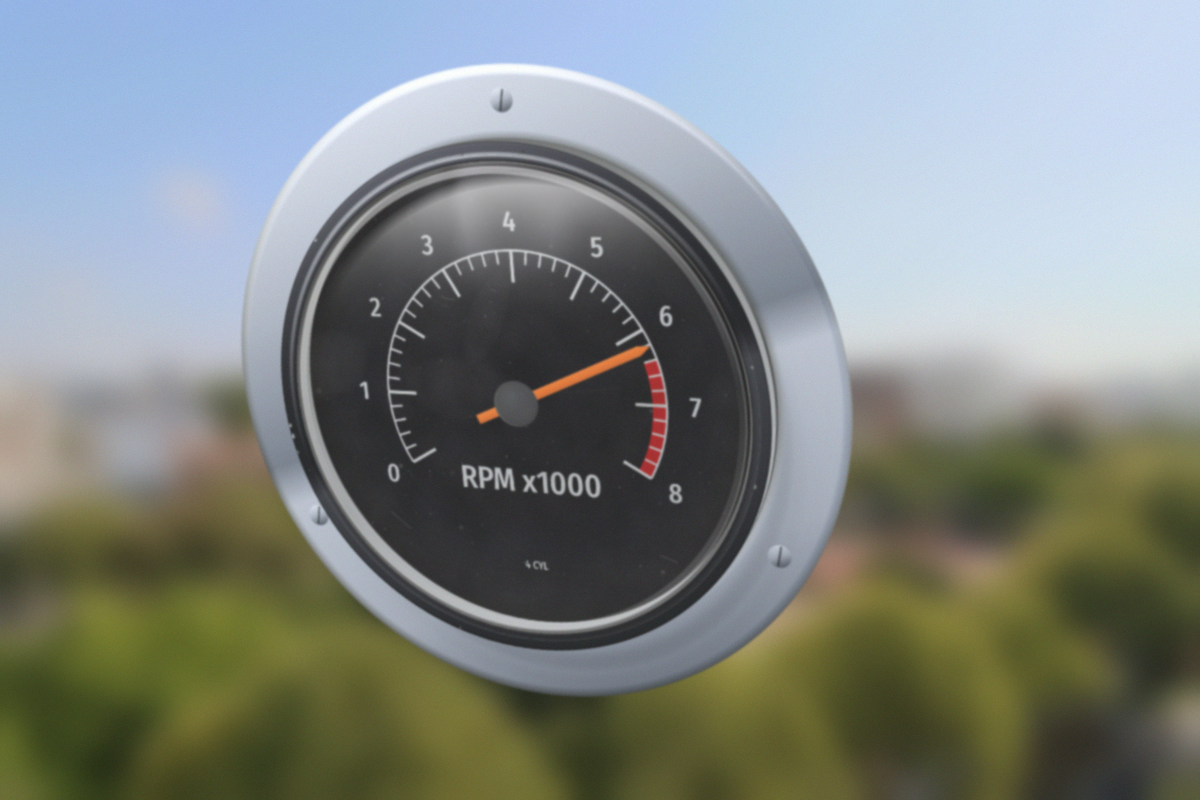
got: 6200 rpm
